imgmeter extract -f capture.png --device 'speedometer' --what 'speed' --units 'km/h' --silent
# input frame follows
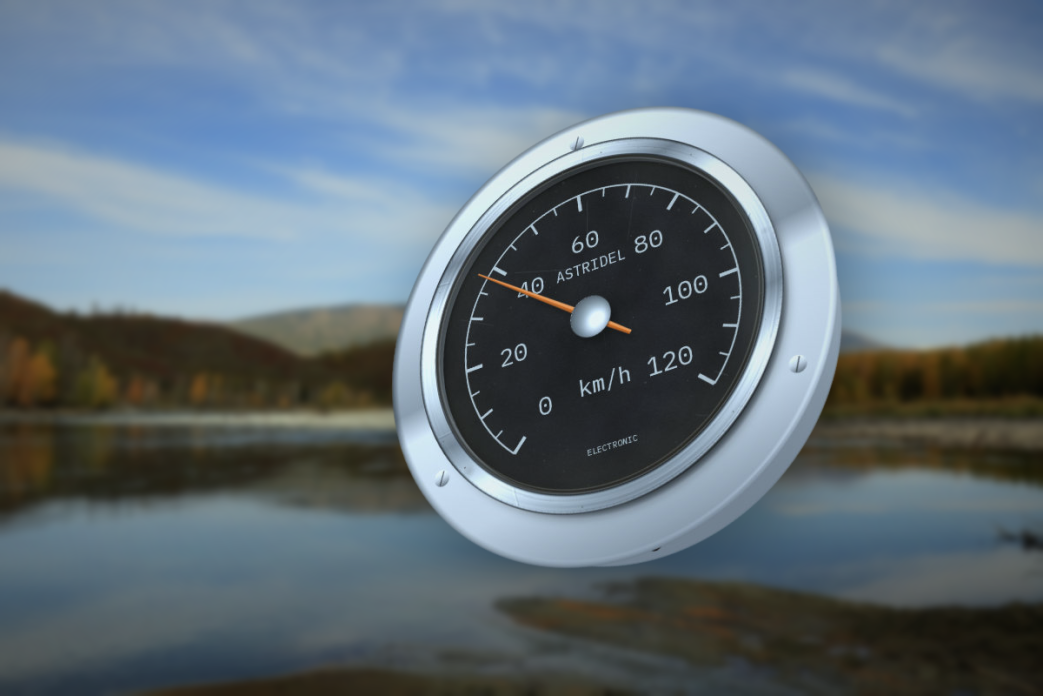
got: 37.5 km/h
